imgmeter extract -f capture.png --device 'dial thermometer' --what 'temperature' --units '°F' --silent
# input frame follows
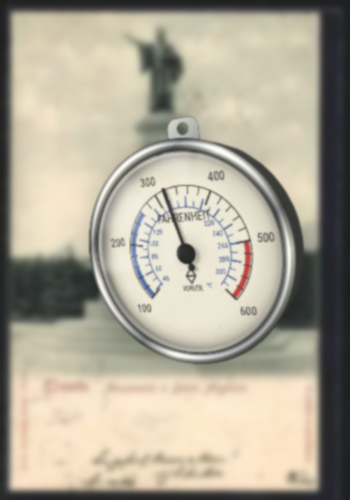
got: 320 °F
